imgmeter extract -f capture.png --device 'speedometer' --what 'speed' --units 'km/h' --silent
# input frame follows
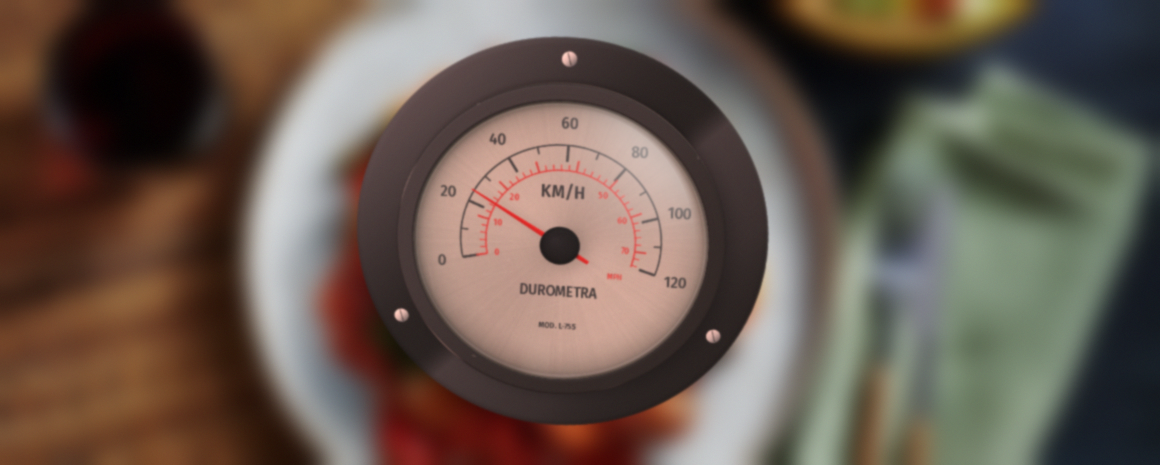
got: 25 km/h
